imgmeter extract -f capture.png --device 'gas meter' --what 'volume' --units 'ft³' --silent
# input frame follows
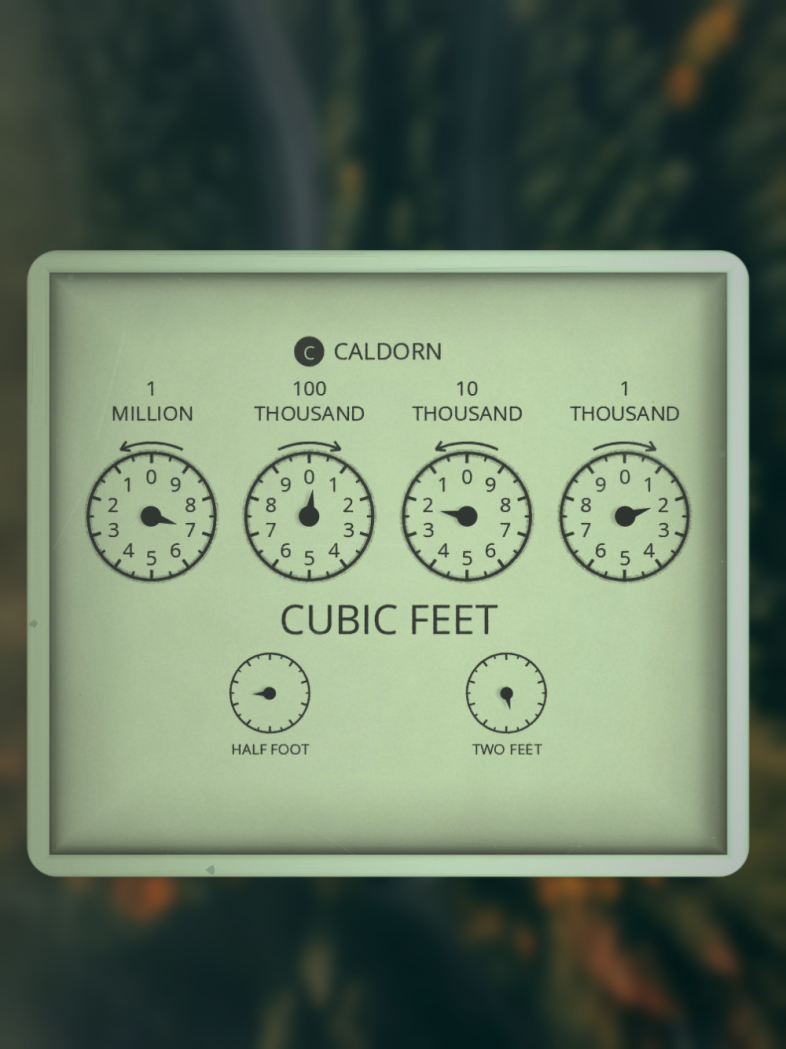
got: 702200 ft³
